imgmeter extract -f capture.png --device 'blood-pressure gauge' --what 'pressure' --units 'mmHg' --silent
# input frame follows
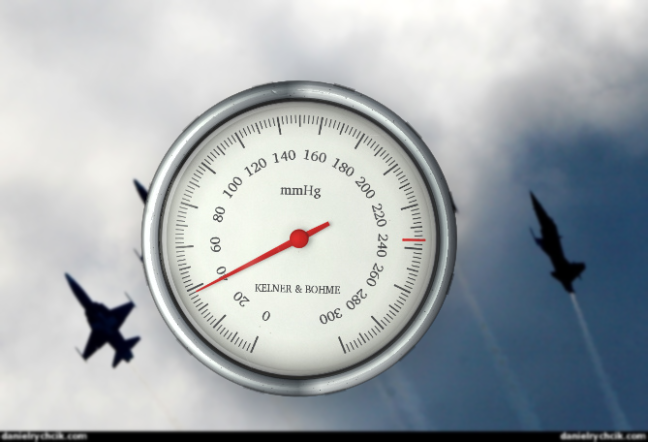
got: 38 mmHg
